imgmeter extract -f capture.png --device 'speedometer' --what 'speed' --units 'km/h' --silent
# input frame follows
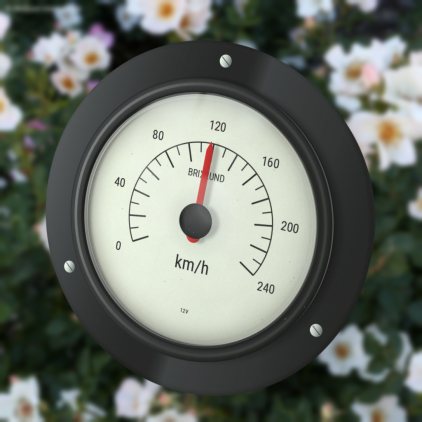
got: 120 km/h
